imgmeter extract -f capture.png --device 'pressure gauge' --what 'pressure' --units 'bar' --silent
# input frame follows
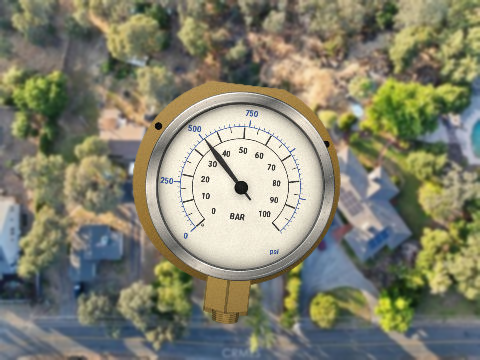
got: 35 bar
